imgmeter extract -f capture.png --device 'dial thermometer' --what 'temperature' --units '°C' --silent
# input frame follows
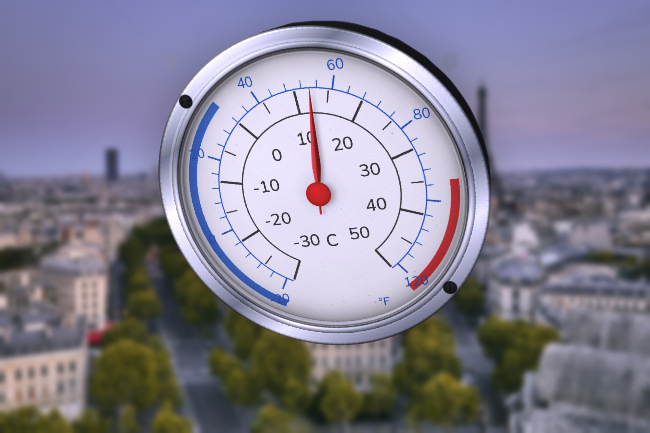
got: 12.5 °C
